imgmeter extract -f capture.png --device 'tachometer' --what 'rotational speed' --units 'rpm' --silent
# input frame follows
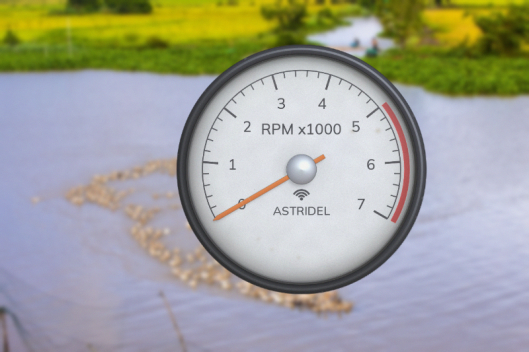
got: 0 rpm
